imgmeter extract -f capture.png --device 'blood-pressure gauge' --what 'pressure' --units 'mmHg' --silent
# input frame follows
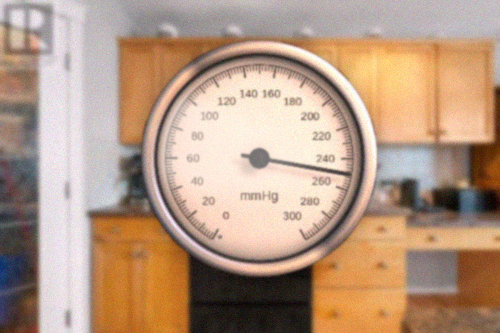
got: 250 mmHg
